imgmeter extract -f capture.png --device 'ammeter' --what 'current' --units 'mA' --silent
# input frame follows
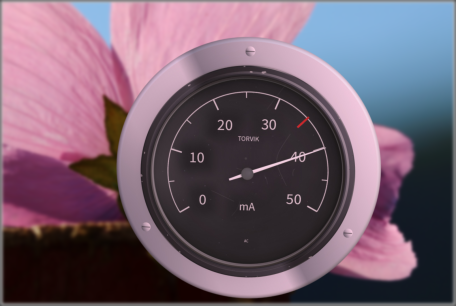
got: 40 mA
